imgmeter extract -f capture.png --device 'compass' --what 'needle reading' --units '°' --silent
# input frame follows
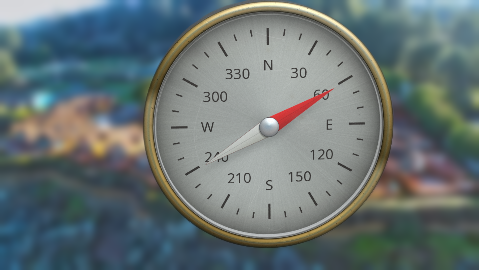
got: 60 °
